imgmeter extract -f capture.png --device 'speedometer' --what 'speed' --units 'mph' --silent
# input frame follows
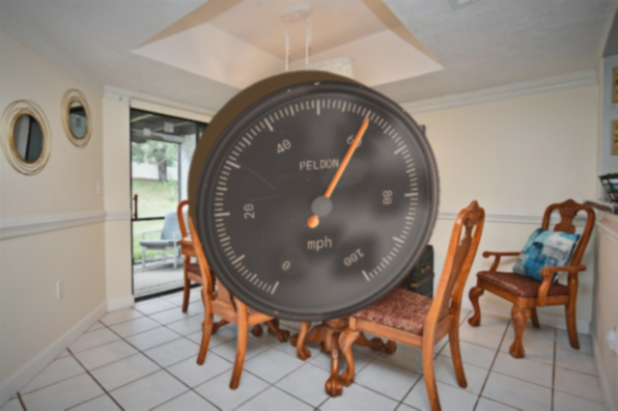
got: 60 mph
